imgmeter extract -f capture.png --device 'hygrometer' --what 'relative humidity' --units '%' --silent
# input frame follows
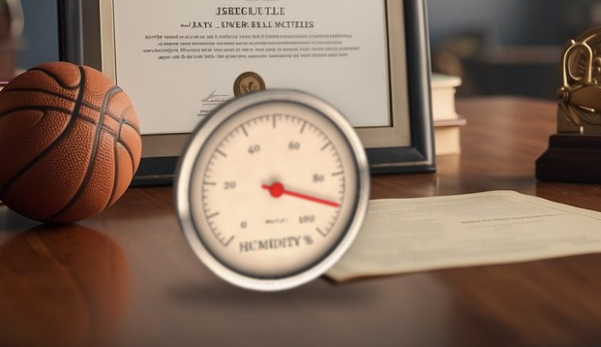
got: 90 %
